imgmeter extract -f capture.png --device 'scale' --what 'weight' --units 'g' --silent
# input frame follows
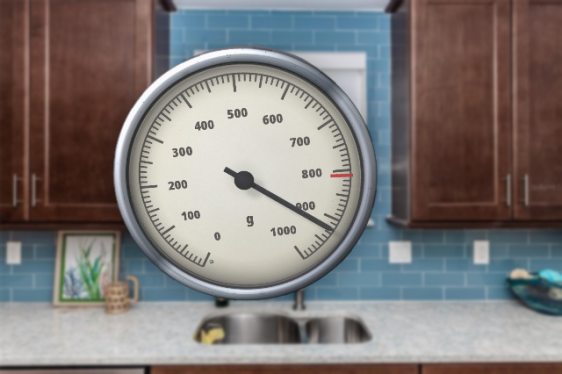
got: 920 g
